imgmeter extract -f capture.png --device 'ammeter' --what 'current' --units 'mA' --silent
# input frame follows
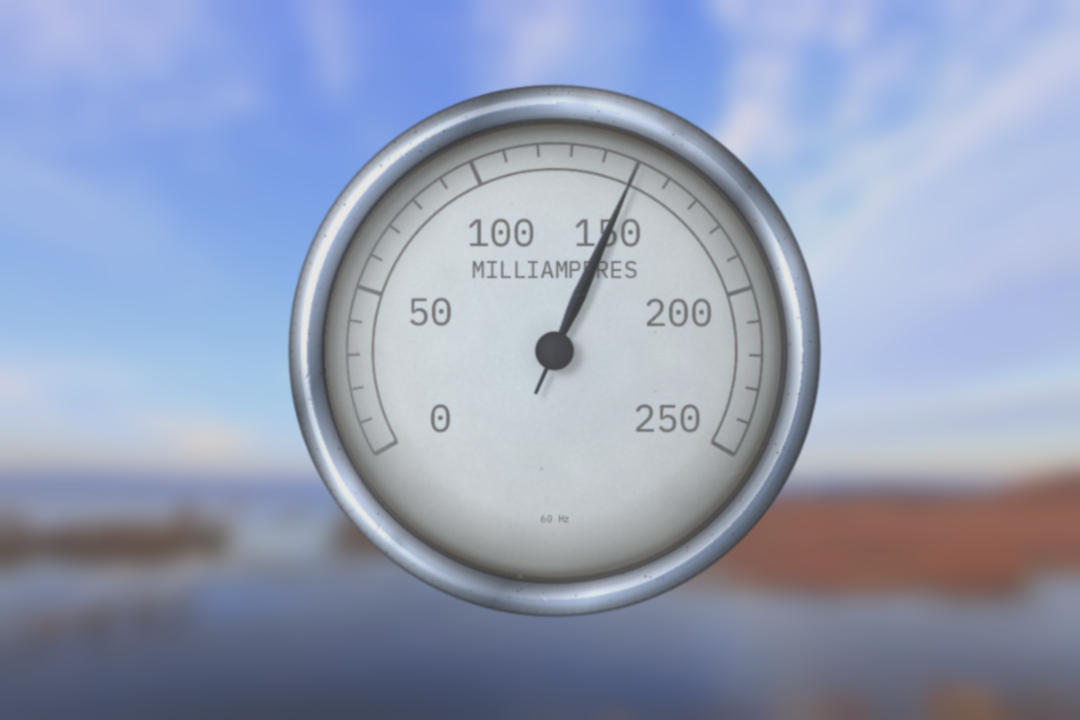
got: 150 mA
